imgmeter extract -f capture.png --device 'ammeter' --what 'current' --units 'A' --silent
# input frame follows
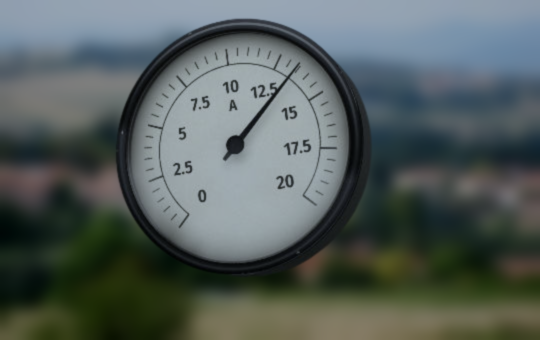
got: 13.5 A
